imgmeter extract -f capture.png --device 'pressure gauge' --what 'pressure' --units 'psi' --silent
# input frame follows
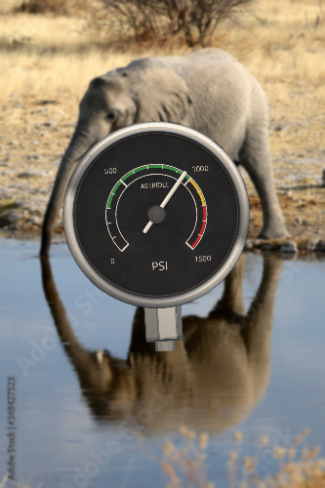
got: 950 psi
